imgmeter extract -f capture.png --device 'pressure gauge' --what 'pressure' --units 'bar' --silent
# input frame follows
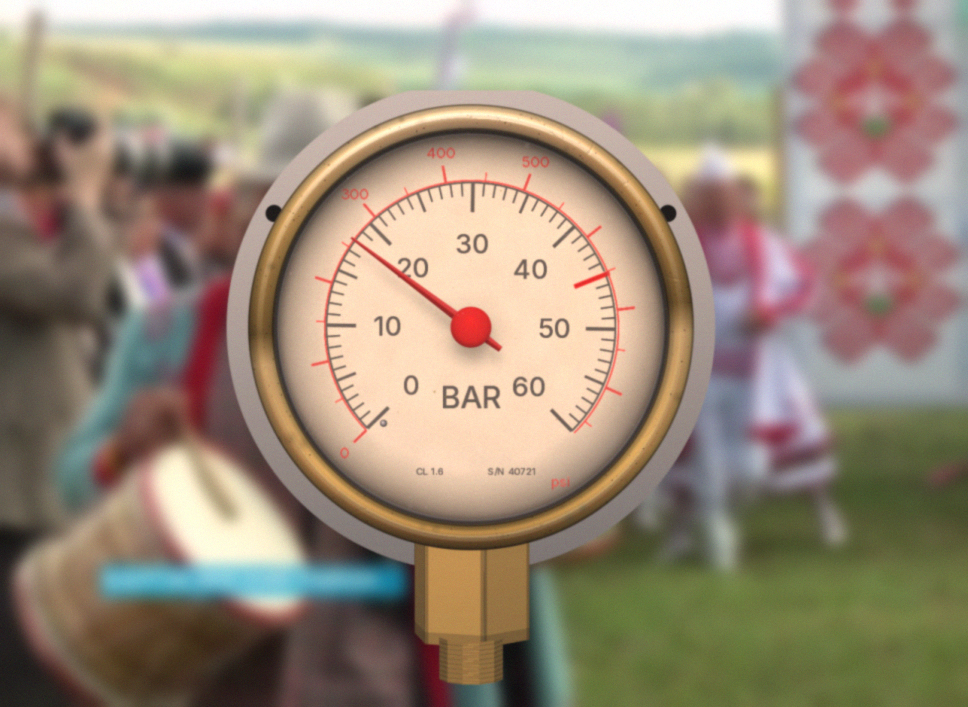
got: 18 bar
